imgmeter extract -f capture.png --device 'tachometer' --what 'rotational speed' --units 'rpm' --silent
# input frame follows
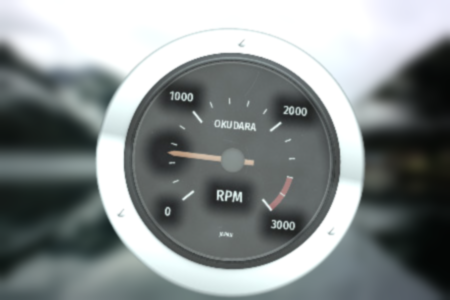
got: 500 rpm
